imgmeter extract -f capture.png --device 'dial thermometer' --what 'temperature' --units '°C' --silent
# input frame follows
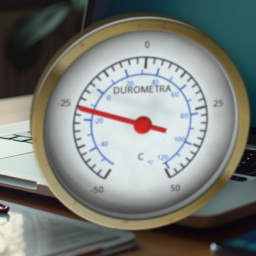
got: -25 °C
